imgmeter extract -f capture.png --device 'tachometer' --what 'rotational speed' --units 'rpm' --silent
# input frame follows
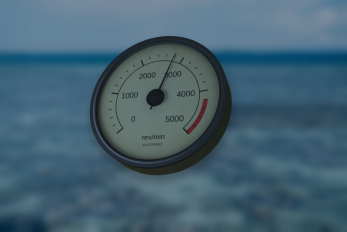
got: 2800 rpm
